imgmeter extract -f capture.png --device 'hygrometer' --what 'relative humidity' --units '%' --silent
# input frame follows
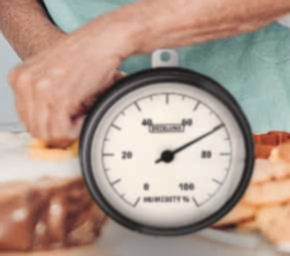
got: 70 %
